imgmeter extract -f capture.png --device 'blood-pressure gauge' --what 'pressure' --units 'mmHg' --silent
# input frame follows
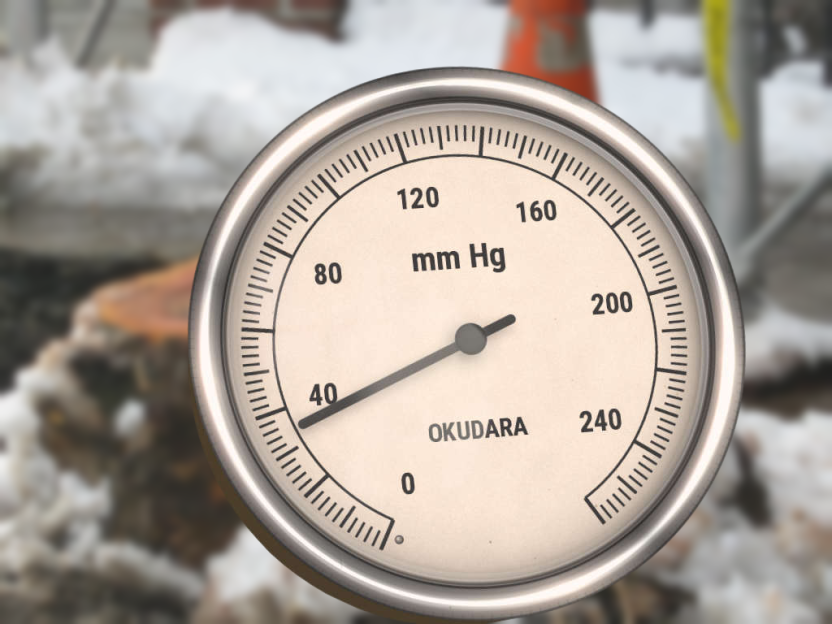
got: 34 mmHg
